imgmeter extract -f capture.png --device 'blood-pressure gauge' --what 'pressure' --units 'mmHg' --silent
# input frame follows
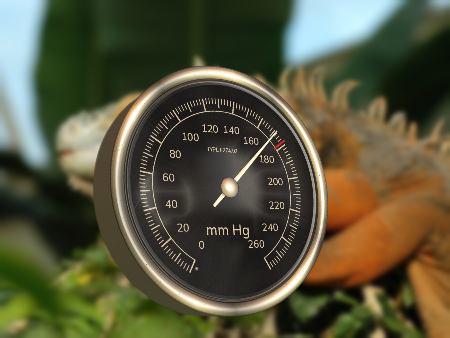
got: 170 mmHg
